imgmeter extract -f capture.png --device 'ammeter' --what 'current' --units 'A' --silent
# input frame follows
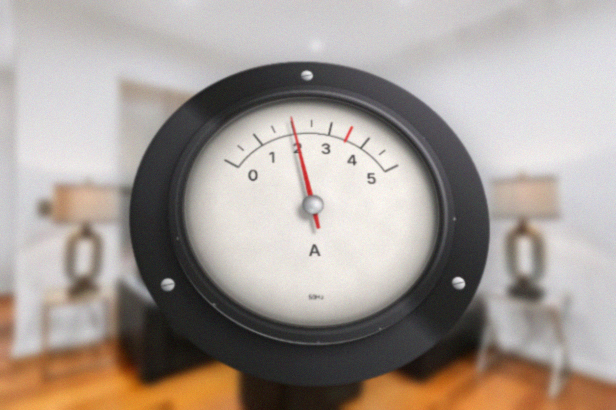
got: 2 A
